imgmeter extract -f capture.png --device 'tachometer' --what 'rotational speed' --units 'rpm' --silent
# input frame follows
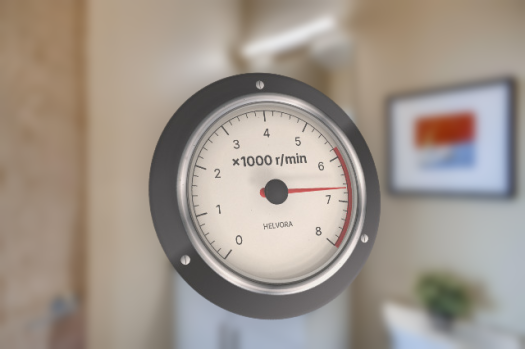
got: 6700 rpm
